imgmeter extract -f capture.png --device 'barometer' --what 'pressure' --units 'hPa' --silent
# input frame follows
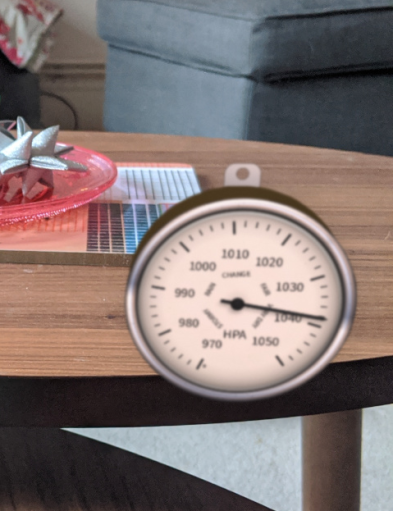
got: 1038 hPa
